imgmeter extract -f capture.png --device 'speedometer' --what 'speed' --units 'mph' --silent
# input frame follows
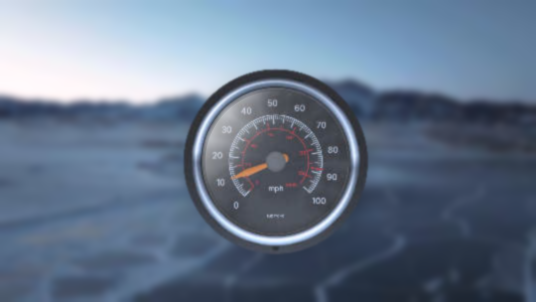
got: 10 mph
